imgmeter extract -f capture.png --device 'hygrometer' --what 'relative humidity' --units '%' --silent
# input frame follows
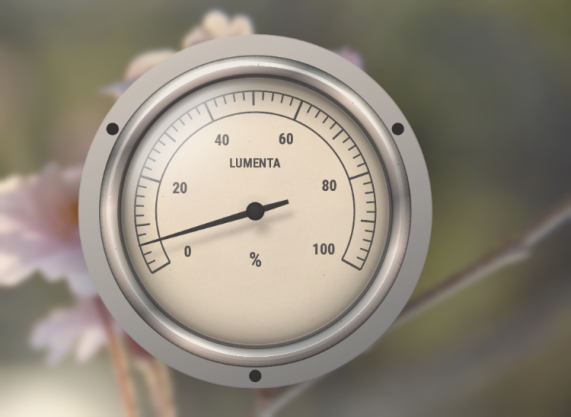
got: 6 %
